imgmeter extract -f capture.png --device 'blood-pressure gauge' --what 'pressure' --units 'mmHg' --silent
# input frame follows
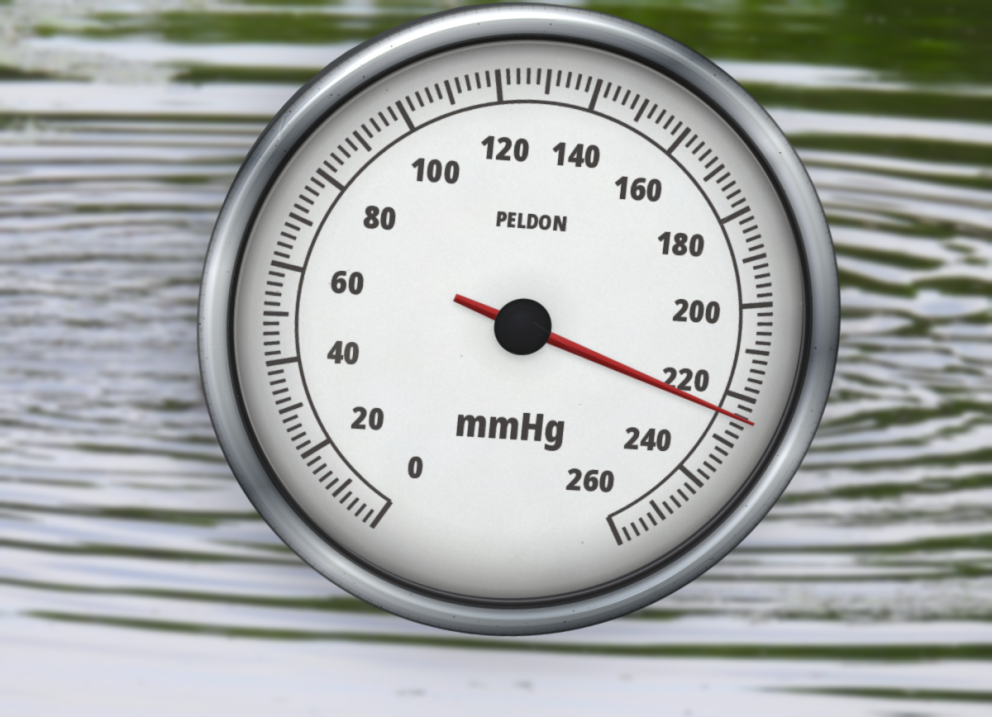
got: 224 mmHg
